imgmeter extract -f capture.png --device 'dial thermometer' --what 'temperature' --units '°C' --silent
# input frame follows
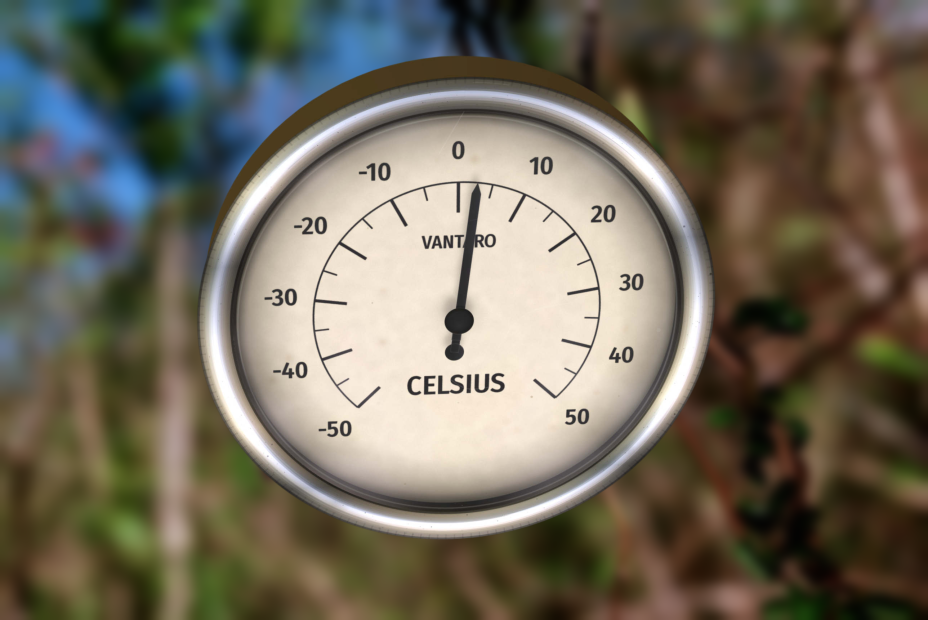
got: 2.5 °C
